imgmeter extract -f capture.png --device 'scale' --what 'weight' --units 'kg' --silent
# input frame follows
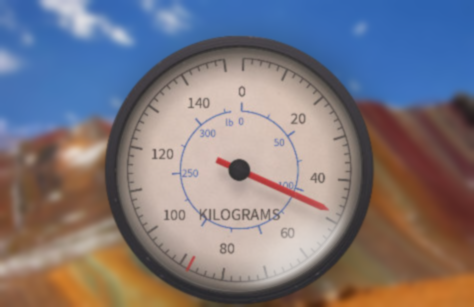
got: 48 kg
